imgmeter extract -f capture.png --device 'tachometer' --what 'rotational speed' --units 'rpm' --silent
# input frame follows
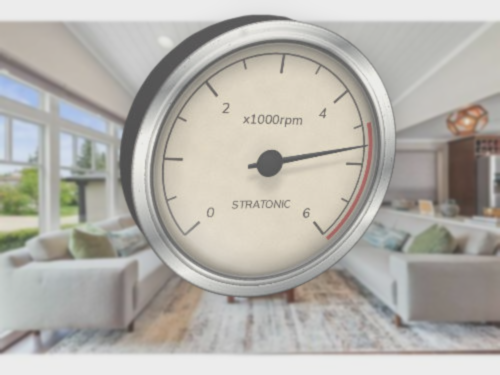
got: 4750 rpm
